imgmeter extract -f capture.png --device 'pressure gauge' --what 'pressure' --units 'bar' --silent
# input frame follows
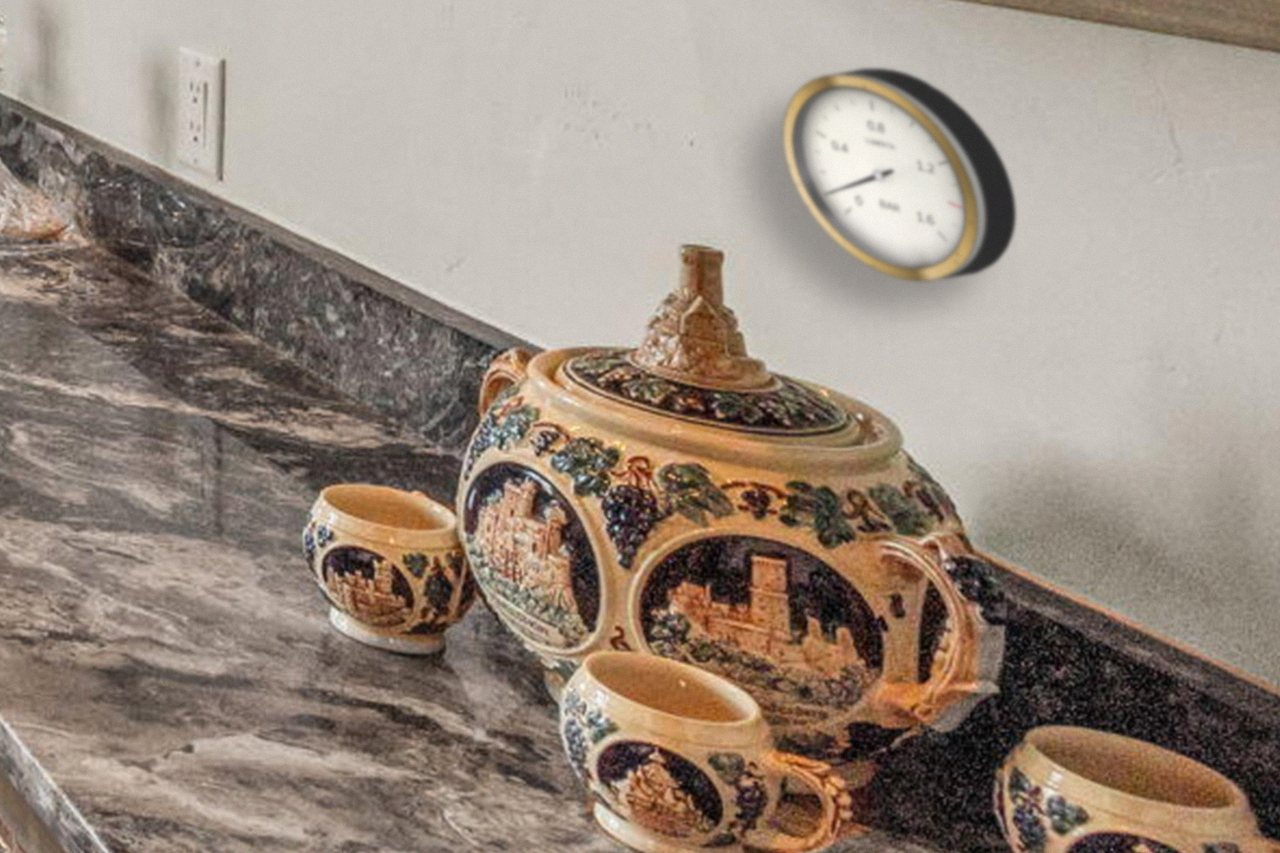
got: 0.1 bar
